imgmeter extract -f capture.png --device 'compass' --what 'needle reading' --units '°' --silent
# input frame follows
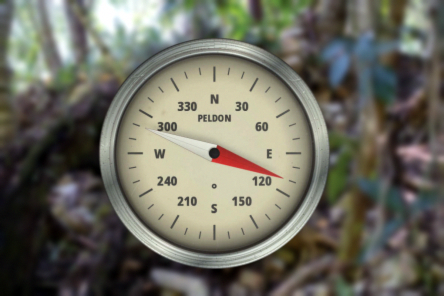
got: 110 °
